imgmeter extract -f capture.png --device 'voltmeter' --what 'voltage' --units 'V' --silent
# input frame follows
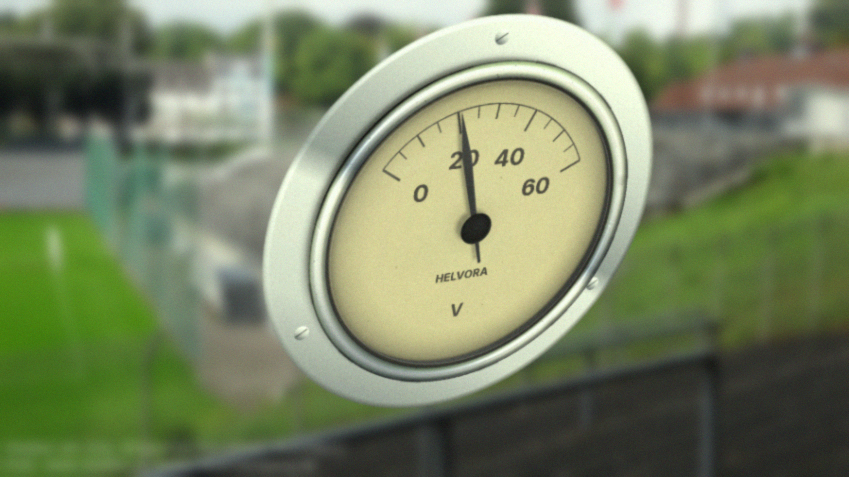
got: 20 V
